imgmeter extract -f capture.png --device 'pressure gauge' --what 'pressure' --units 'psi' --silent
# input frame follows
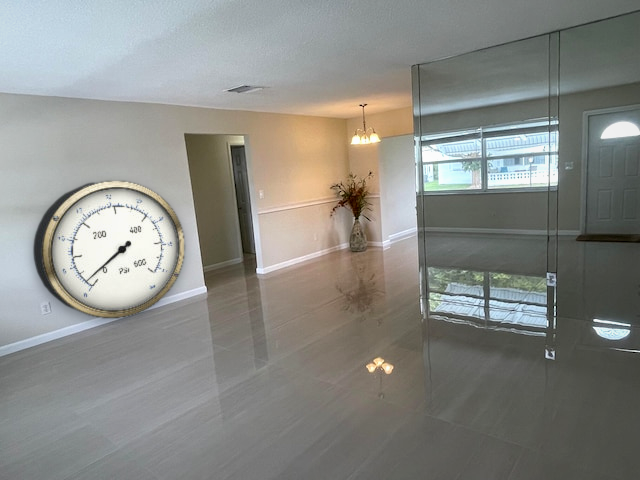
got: 25 psi
